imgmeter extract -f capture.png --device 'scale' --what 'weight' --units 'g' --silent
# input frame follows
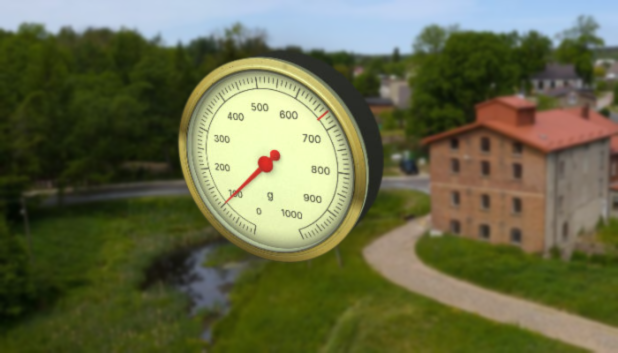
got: 100 g
